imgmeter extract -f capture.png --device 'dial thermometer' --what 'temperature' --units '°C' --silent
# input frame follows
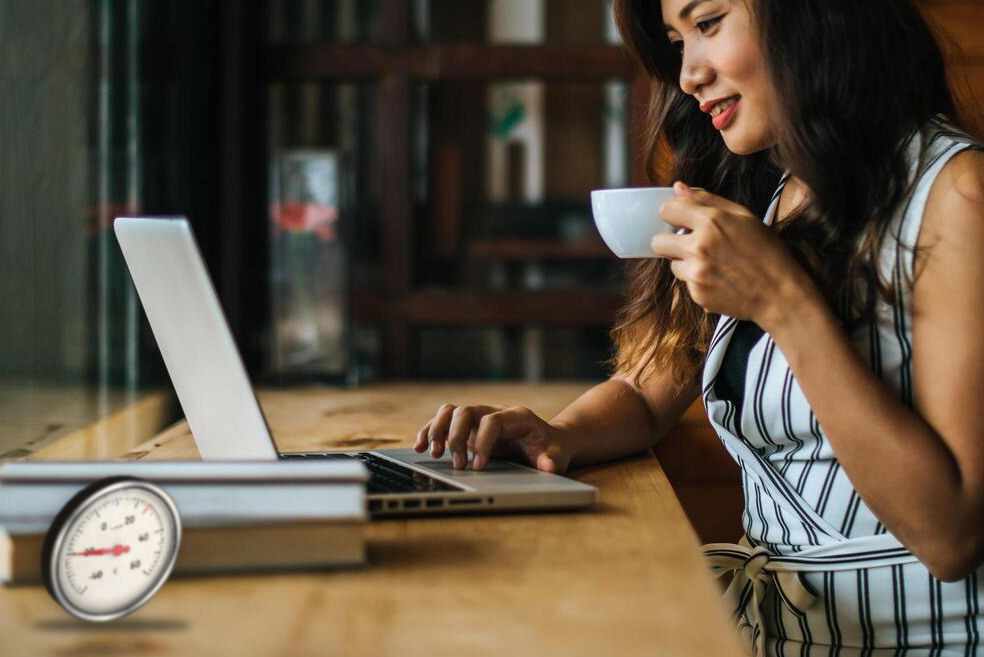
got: -20 °C
